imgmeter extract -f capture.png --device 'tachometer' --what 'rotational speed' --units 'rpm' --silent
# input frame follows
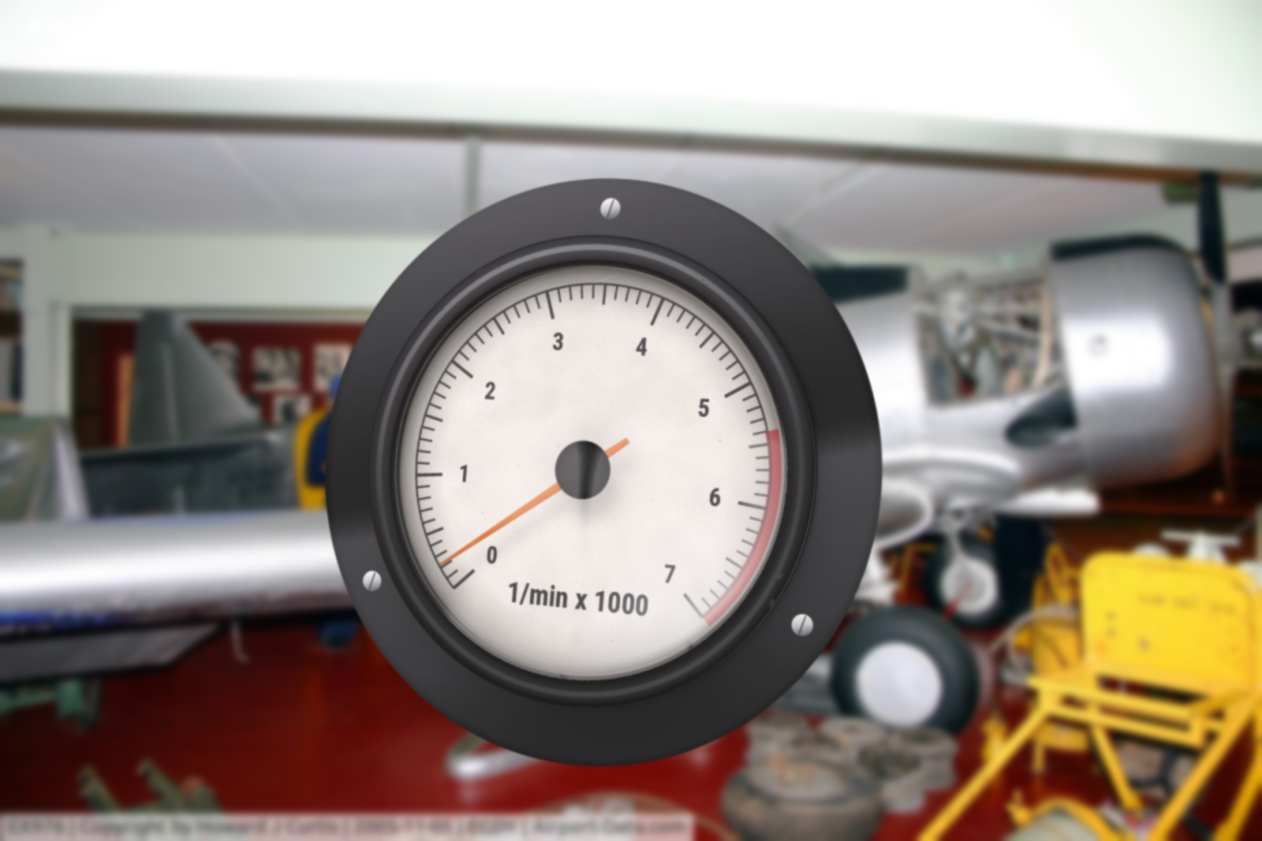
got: 200 rpm
